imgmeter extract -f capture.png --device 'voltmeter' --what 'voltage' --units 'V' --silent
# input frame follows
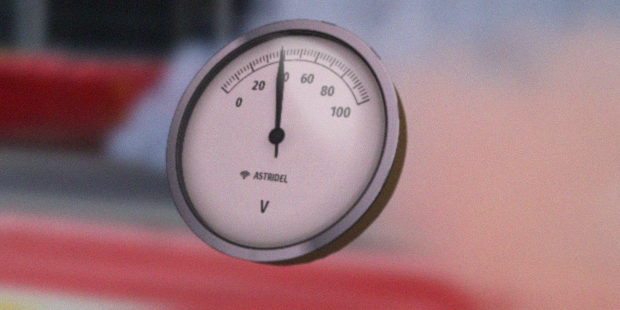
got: 40 V
